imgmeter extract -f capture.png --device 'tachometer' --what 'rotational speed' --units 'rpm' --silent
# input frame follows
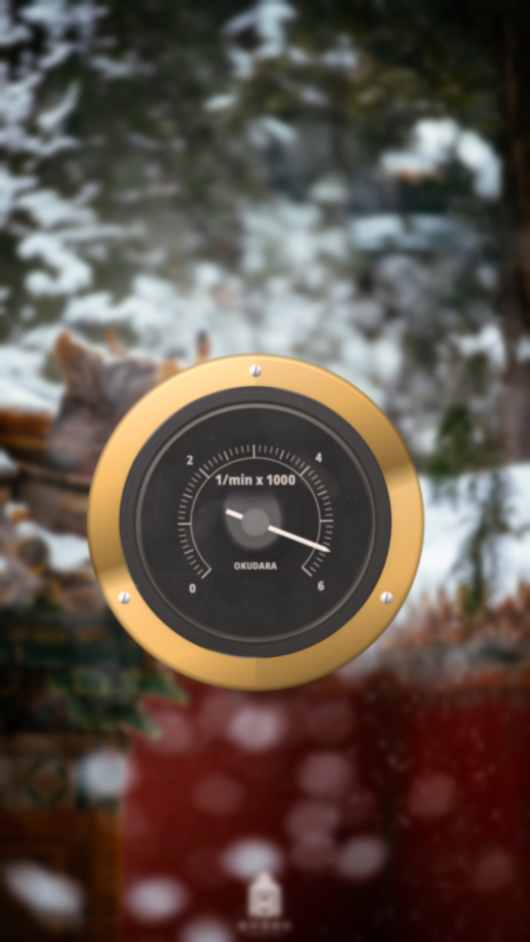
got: 5500 rpm
